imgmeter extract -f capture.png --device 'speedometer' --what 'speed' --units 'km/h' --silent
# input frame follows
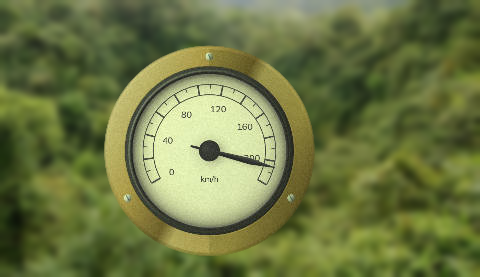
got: 205 km/h
